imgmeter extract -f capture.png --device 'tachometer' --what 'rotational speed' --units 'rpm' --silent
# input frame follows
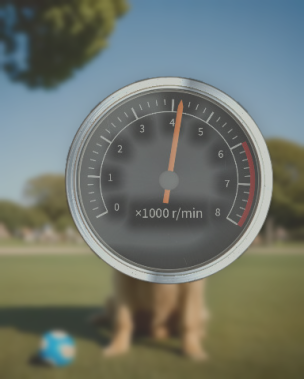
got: 4200 rpm
